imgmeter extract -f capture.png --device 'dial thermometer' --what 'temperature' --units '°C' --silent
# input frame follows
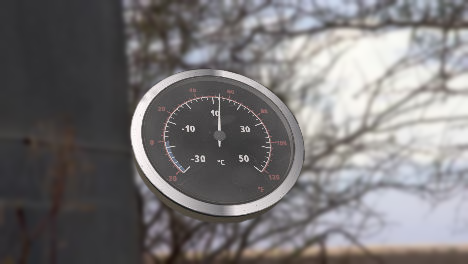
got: 12 °C
